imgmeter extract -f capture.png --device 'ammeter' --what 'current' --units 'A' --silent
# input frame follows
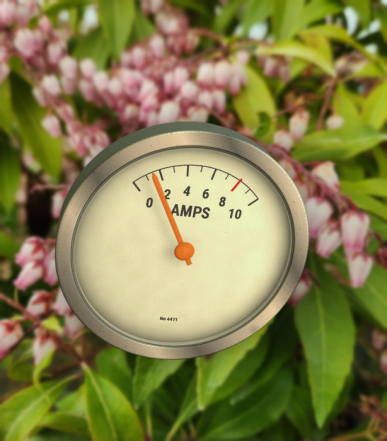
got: 1.5 A
